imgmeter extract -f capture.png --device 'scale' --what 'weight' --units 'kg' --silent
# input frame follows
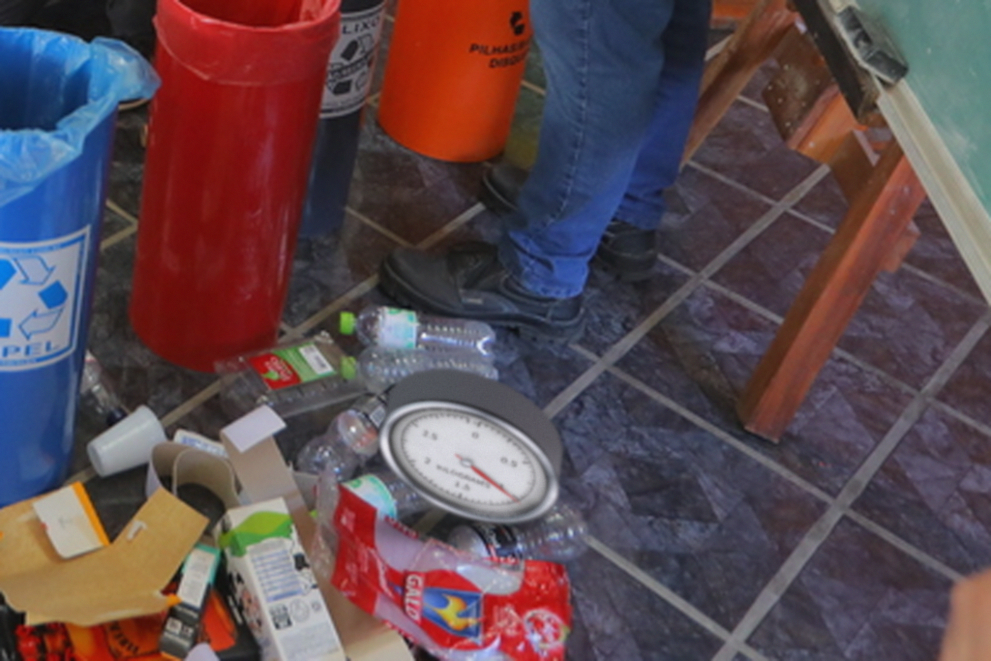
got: 1 kg
